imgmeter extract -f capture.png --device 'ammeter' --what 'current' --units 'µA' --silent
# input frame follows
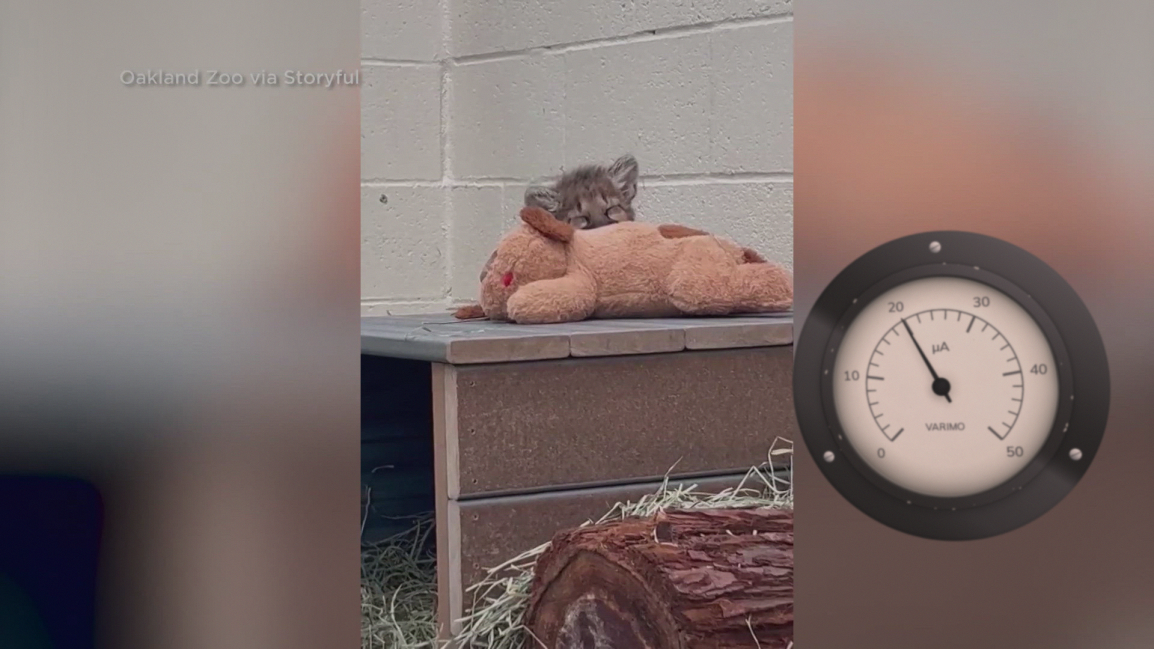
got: 20 µA
